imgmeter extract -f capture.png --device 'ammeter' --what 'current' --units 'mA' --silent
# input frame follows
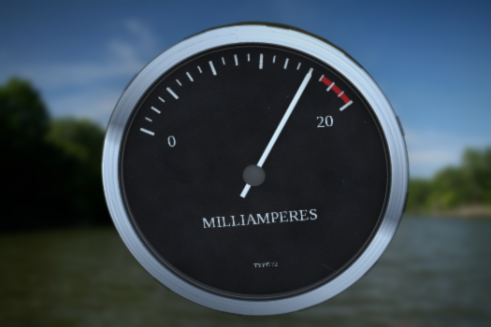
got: 16 mA
